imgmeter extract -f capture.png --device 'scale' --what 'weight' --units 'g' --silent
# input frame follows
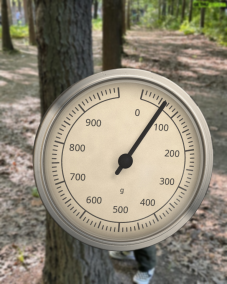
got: 60 g
